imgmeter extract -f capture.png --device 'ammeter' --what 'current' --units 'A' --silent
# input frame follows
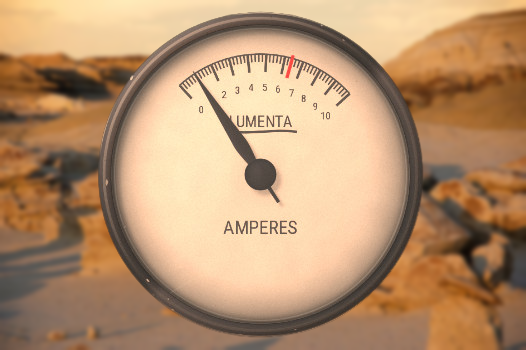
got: 1 A
